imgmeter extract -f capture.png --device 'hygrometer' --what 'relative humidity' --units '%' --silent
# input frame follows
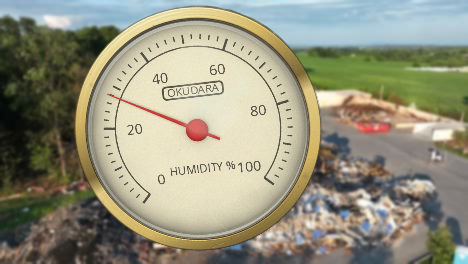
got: 28 %
